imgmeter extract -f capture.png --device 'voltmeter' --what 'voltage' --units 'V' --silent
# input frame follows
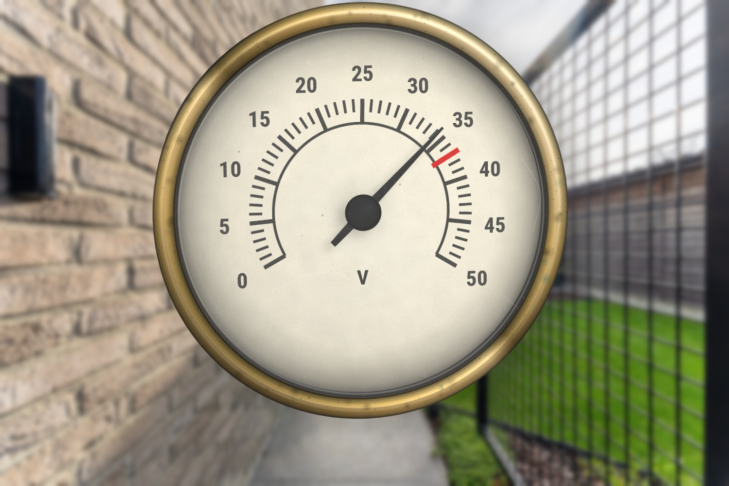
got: 34 V
